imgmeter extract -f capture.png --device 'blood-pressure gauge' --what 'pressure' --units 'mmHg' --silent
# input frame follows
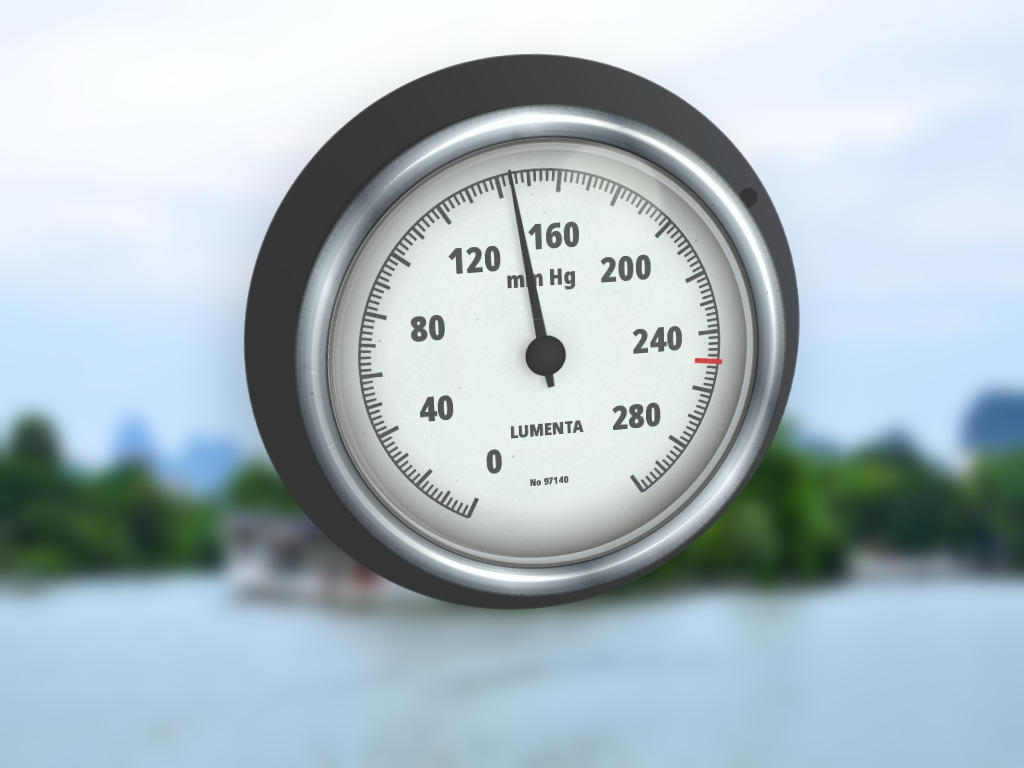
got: 144 mmHg
